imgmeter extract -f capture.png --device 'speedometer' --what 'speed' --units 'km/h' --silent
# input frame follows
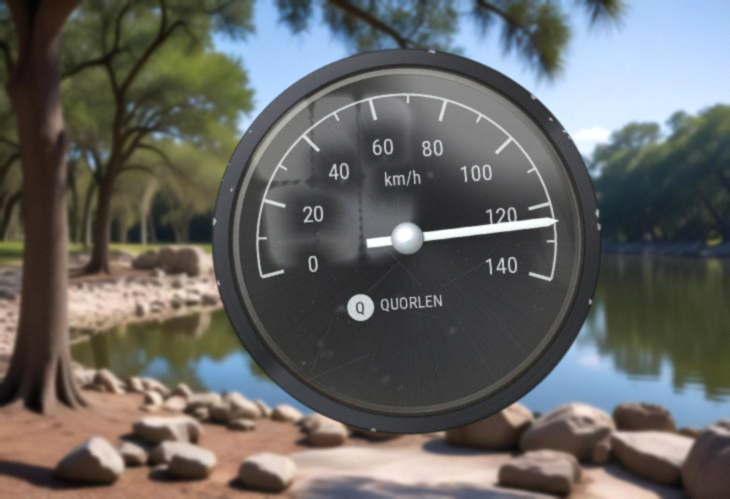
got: 125 km/h
